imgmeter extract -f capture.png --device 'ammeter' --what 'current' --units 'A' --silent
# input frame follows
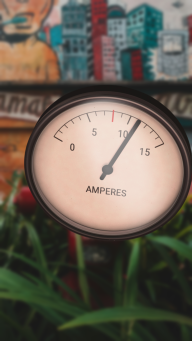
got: 11 A
